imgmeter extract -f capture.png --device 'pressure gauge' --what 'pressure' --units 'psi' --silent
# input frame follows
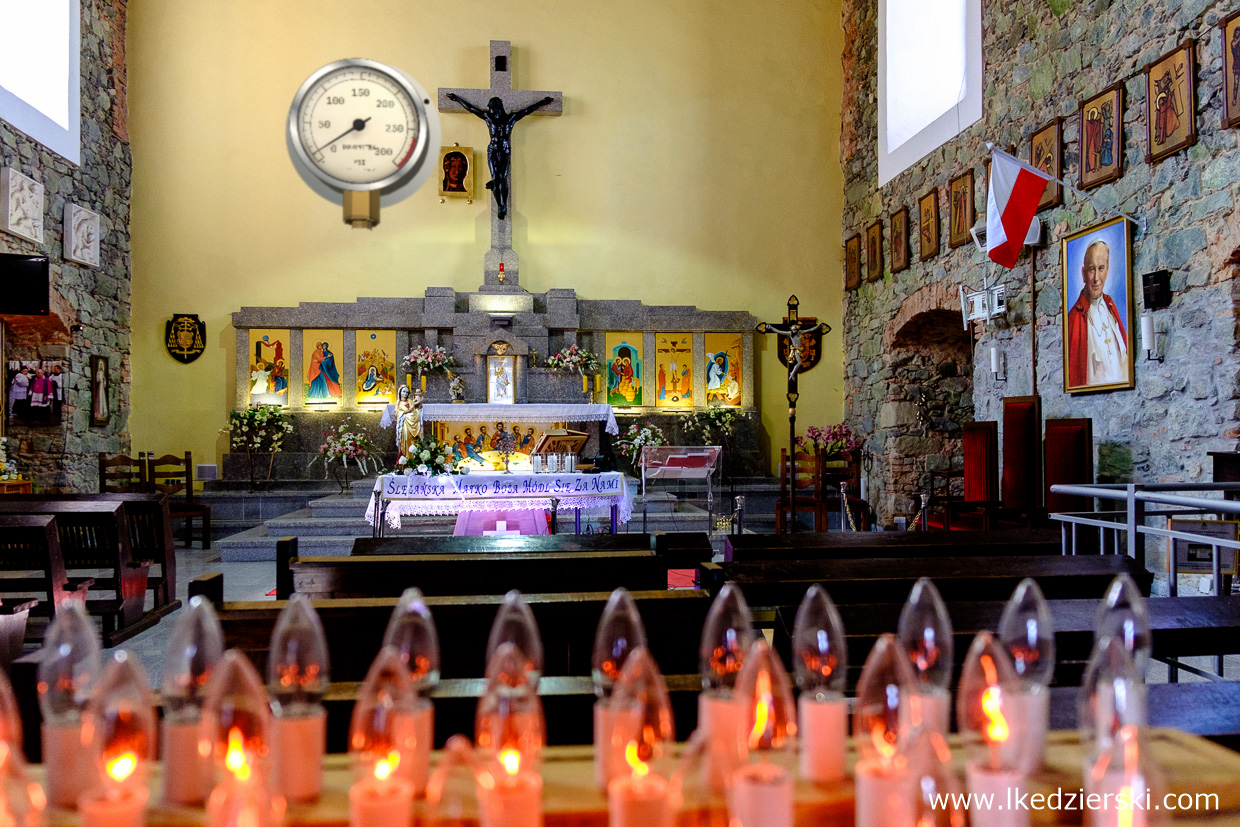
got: 10 psi
